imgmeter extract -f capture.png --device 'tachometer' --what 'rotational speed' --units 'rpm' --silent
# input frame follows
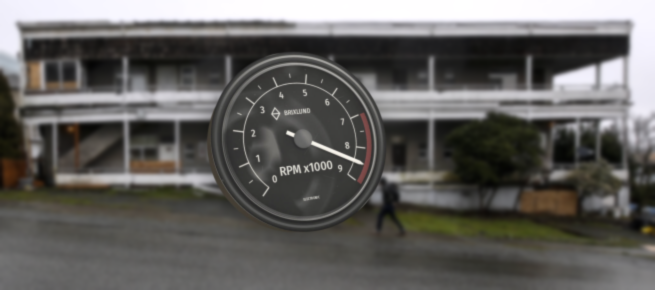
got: 8500 rpm
